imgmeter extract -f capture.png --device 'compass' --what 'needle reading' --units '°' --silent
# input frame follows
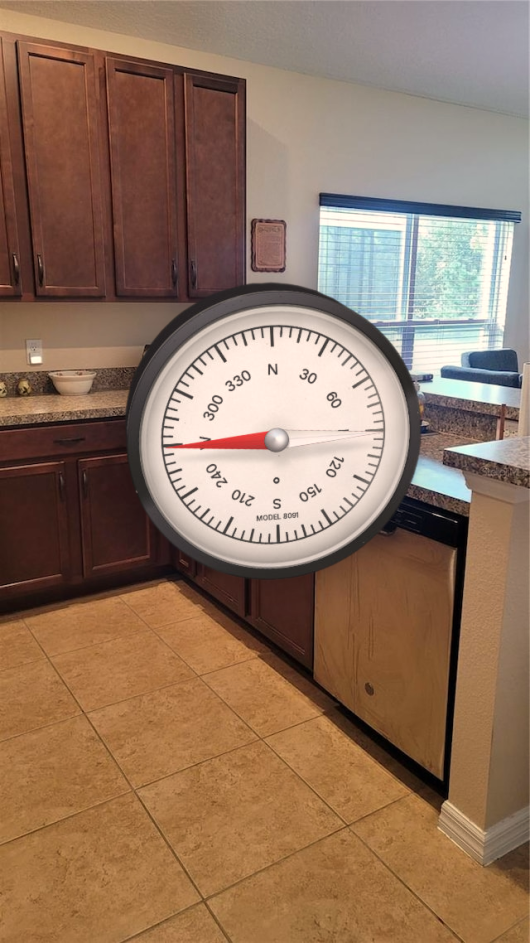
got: 270 °
